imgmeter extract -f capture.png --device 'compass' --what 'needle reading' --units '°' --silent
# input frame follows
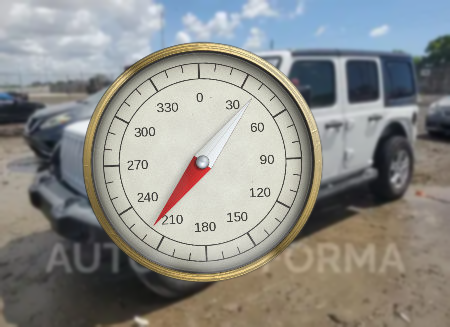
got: 220 °
